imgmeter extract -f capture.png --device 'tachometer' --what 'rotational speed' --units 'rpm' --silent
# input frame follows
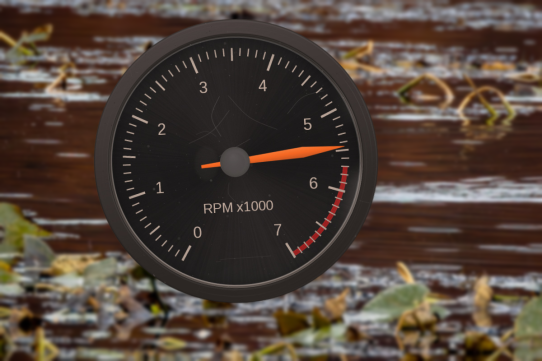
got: 5450 rpm
